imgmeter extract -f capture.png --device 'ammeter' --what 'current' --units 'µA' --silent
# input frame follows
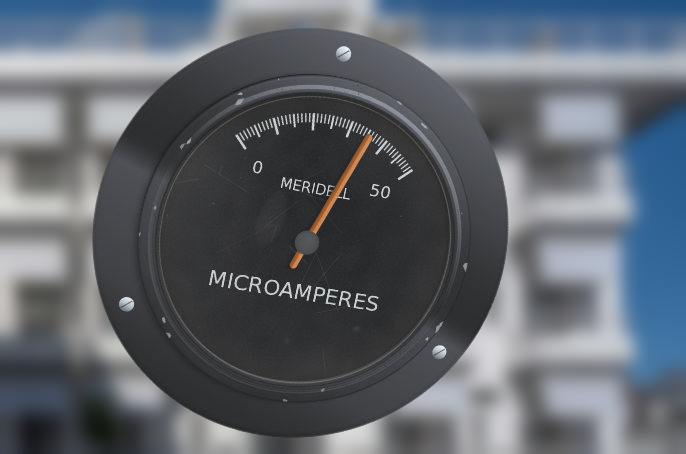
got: 35 µA
